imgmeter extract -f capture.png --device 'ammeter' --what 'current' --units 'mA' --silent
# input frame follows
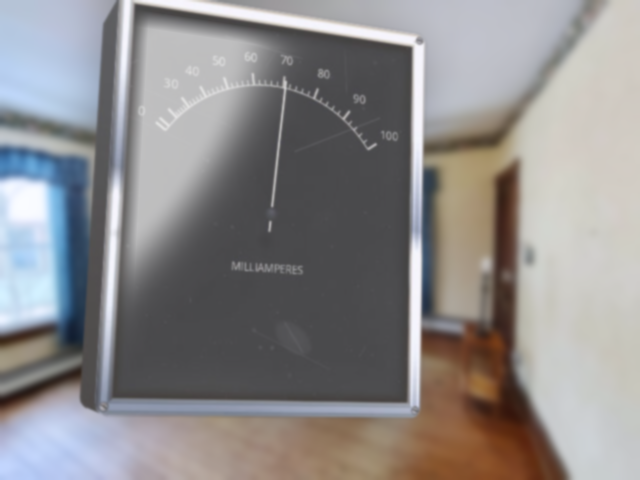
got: 70 mA
